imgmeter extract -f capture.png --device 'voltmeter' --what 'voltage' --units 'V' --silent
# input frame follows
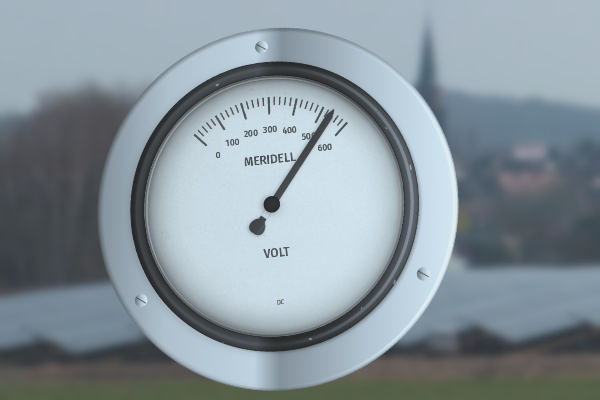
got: 540 V
